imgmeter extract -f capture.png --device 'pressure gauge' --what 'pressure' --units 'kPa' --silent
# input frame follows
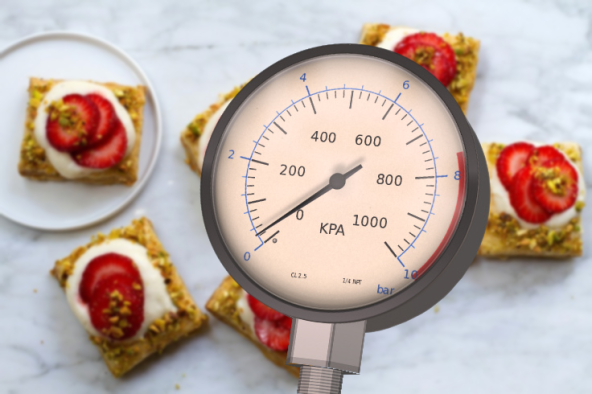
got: 20 kPa
